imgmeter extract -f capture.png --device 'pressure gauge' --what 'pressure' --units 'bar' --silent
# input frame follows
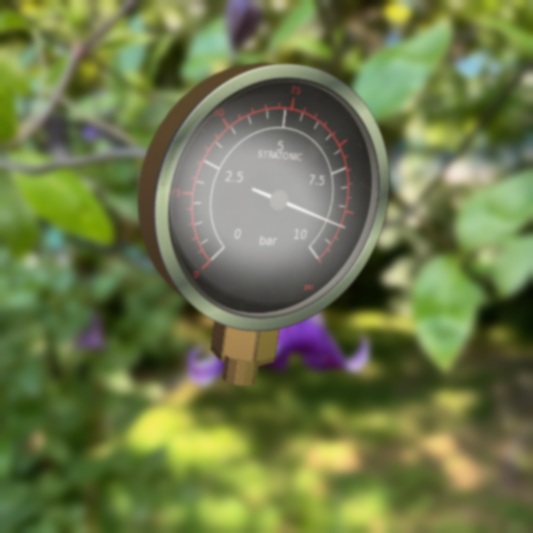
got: 9 bar
